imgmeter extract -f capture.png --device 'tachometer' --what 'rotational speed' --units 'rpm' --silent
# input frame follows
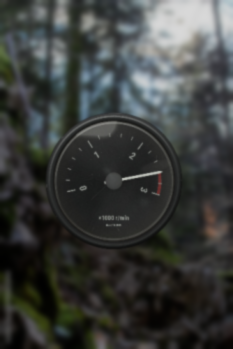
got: 2600 rpm
